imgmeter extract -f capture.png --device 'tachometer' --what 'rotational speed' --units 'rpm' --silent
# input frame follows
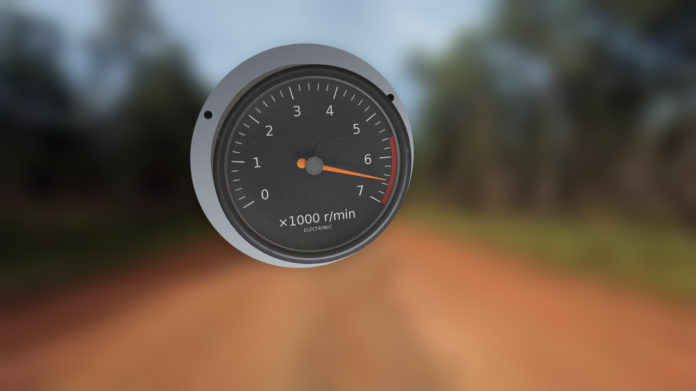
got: 6500 rpm
